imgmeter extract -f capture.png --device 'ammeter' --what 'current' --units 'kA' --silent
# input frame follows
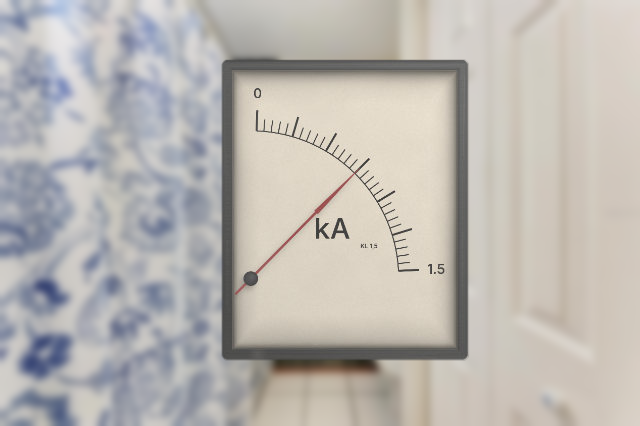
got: 0.75 kA
